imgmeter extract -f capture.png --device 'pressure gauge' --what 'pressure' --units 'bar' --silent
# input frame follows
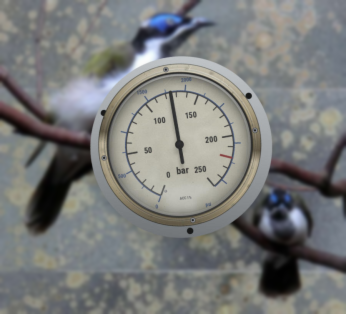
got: 125 bar
